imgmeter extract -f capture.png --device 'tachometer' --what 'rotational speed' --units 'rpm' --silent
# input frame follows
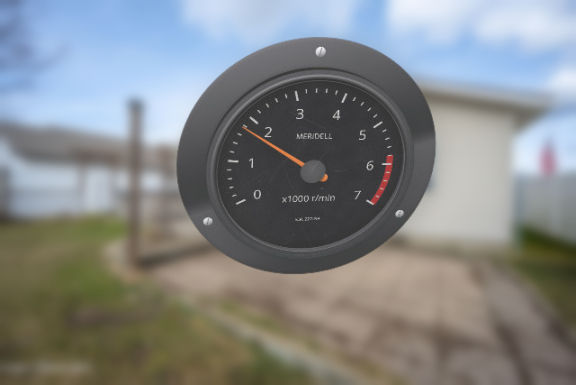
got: 1800 rpm
